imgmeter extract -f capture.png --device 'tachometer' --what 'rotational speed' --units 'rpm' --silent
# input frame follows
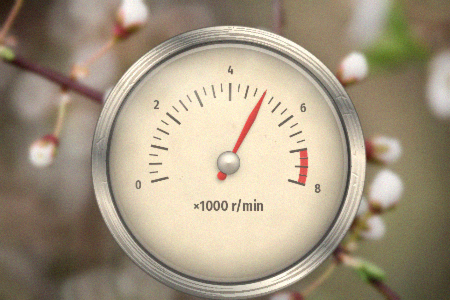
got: 5000 rpm
